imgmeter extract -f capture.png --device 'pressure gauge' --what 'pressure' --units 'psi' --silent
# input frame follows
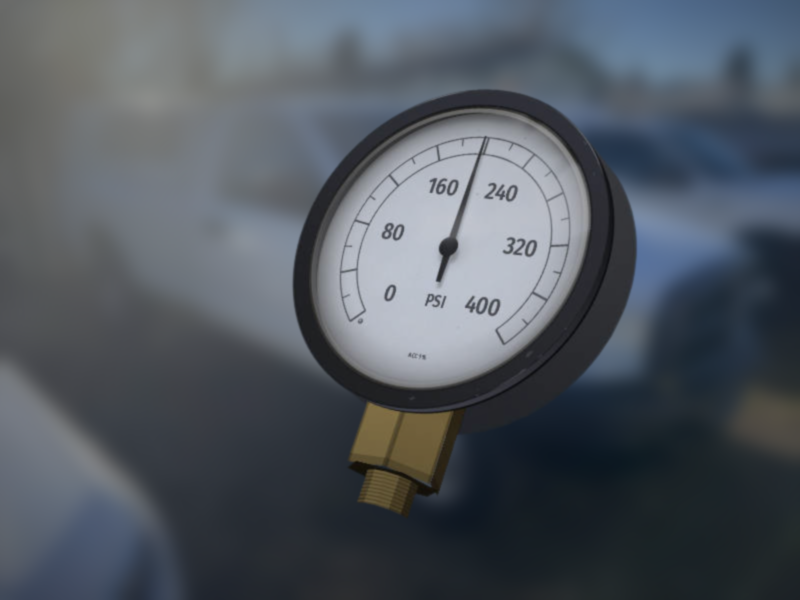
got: 200 psi
